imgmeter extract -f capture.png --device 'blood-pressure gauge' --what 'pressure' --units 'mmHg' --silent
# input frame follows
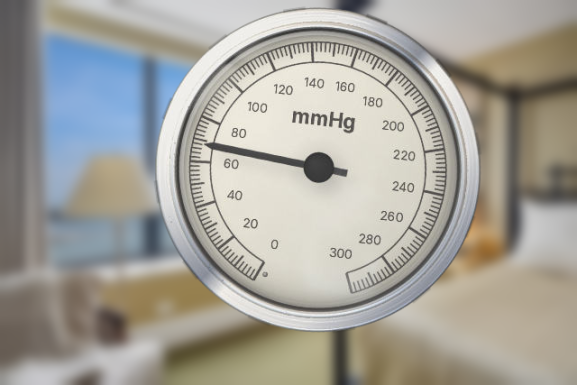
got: 68 mmHg
